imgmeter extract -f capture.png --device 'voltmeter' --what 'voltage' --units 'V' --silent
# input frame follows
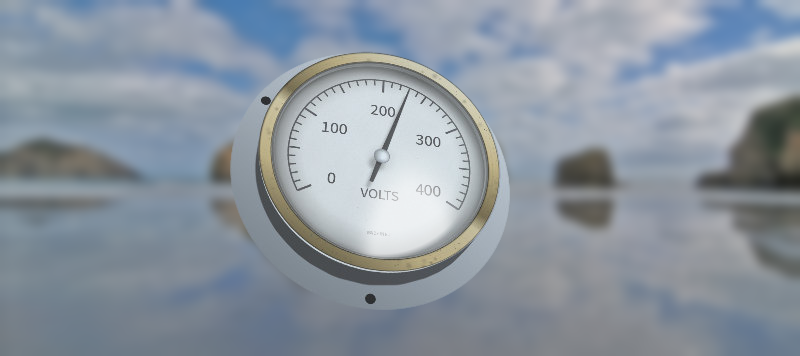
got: 230 V
